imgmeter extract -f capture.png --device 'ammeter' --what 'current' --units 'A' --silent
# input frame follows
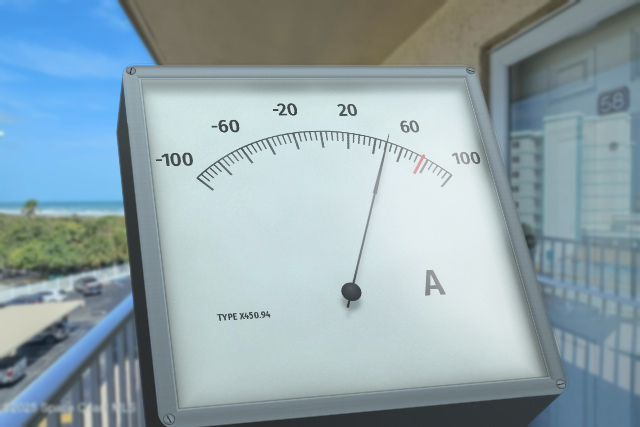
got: 48 A
